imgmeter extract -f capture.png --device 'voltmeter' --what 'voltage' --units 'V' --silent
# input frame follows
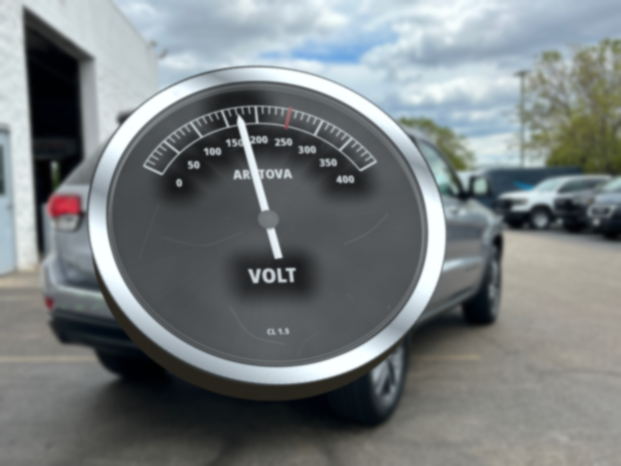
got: 170 V
